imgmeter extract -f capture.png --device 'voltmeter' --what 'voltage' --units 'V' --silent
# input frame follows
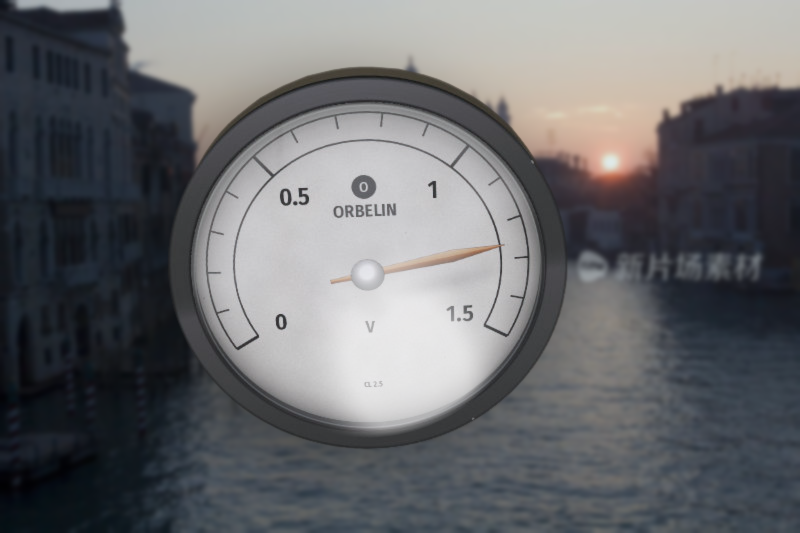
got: 1.25 V
